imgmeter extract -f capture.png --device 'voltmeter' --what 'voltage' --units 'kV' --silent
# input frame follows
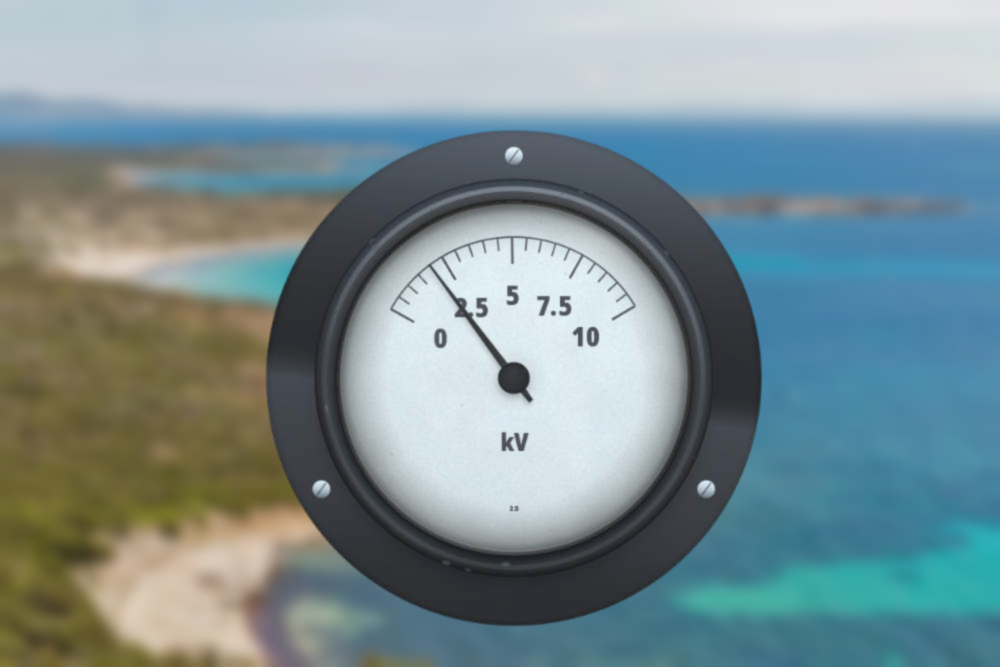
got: 2 kV
